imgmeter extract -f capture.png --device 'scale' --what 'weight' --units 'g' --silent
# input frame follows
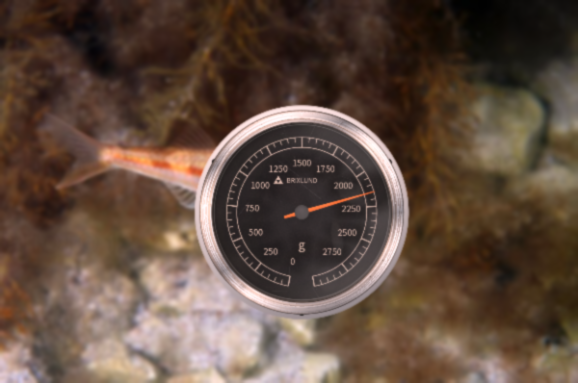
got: 2150 g
